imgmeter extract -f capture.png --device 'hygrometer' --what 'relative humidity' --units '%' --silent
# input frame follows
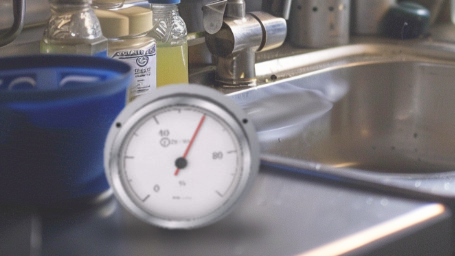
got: 60 %
